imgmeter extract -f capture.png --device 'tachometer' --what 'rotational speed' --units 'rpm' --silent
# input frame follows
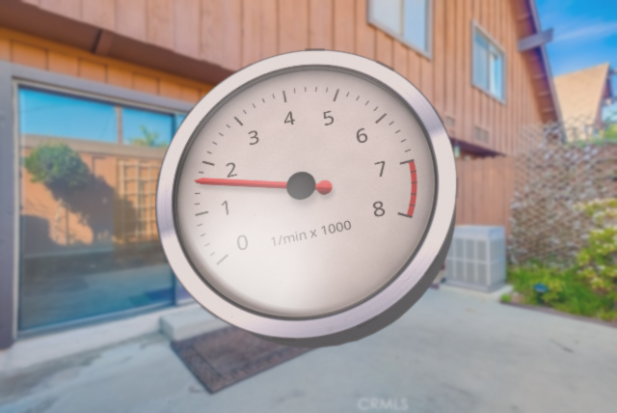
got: 1600 rpm
